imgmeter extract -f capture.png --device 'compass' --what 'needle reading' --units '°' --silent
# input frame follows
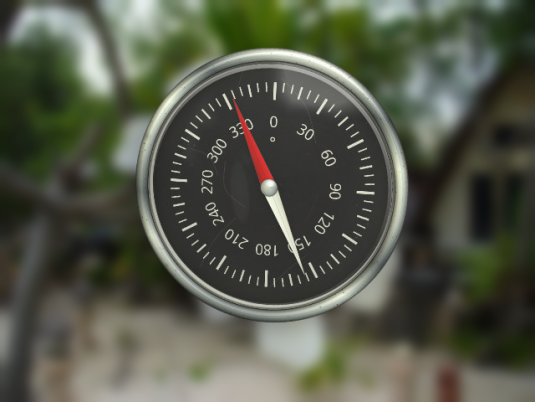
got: 335 °
